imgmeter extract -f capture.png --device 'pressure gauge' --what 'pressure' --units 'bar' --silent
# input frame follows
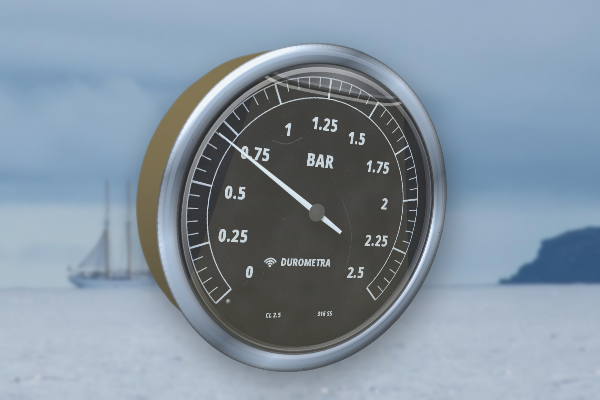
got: 0.7 bar
